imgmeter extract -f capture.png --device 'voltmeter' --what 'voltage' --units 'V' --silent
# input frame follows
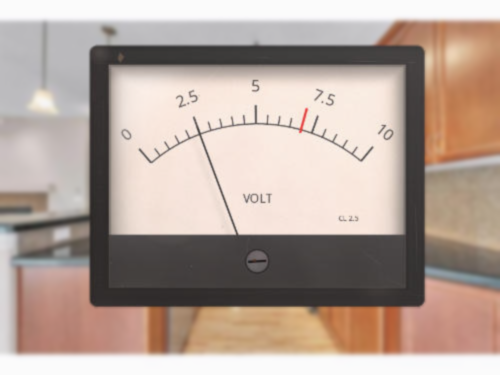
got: 2.5 V
